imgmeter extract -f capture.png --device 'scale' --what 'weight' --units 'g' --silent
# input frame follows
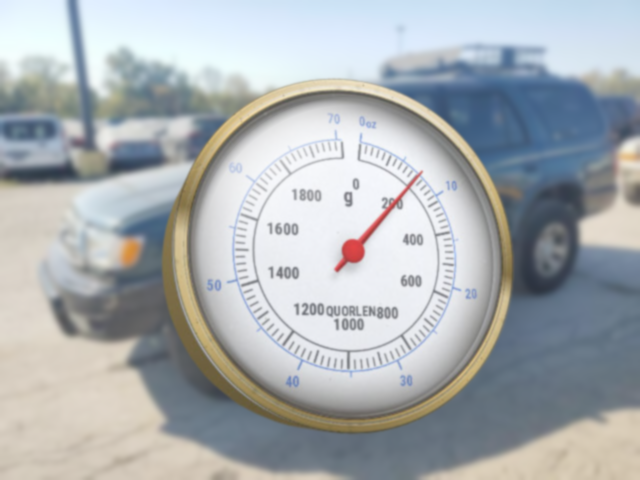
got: 200 g
